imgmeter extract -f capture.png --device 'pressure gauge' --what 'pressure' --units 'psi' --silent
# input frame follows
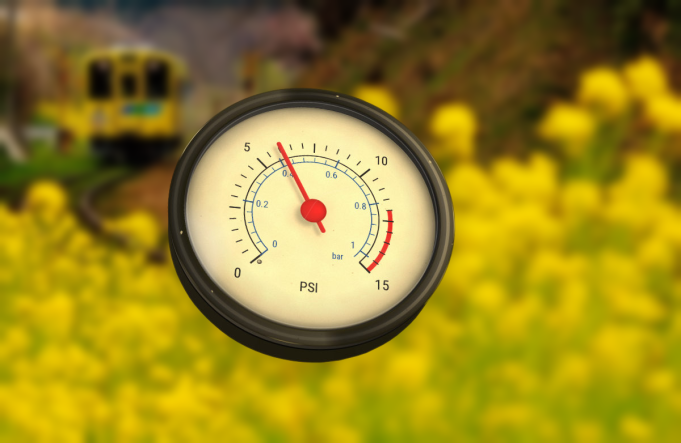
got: 6 psi
